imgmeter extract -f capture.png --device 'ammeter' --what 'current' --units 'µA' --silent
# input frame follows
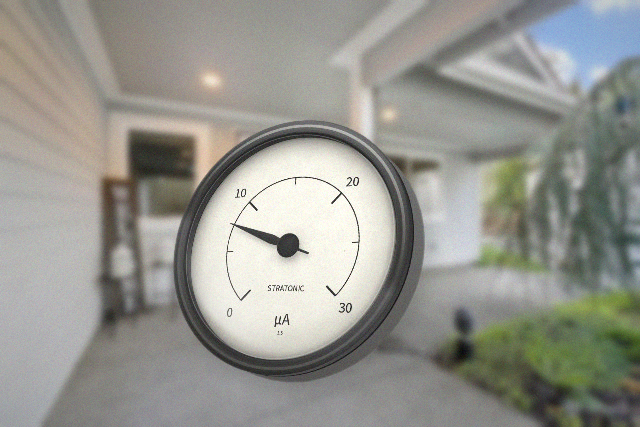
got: 7.5 µA
